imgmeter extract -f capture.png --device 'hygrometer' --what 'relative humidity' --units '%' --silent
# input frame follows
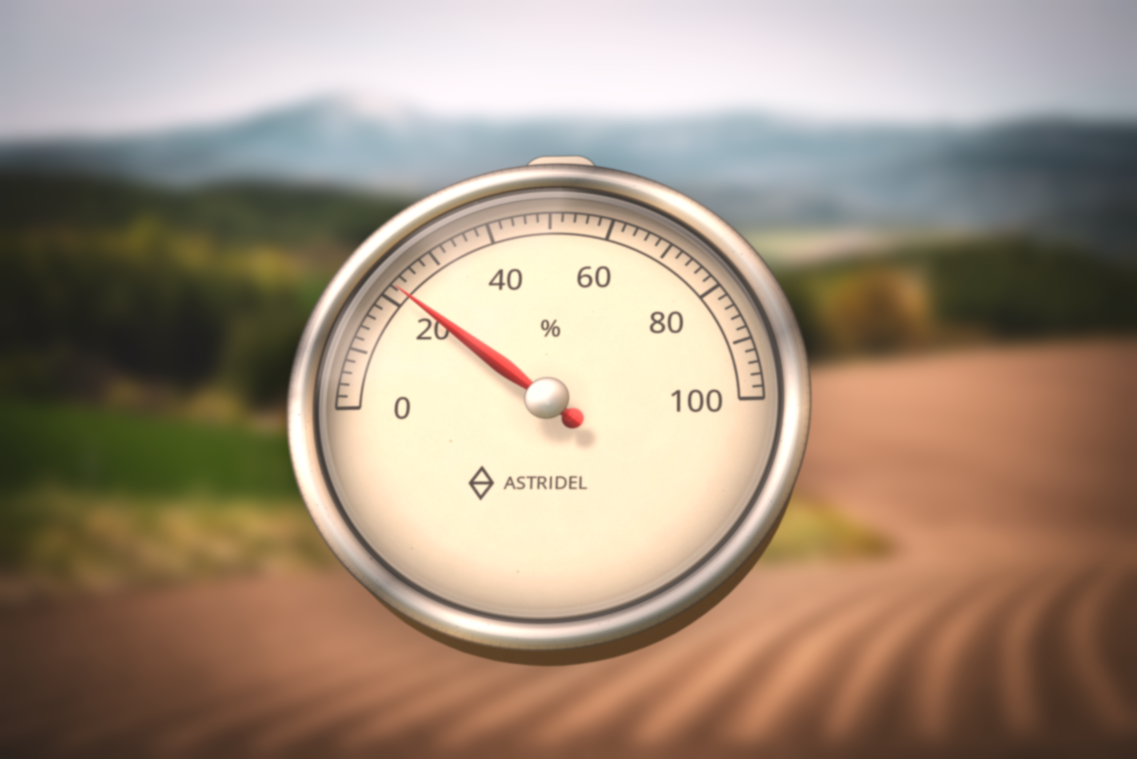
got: 22 %
